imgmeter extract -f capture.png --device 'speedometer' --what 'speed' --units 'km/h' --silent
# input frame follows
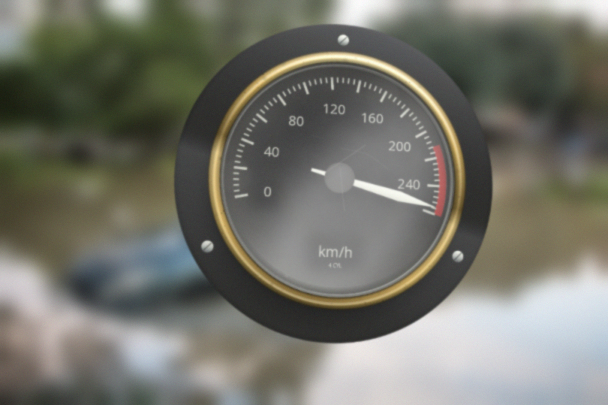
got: 256 km/h
